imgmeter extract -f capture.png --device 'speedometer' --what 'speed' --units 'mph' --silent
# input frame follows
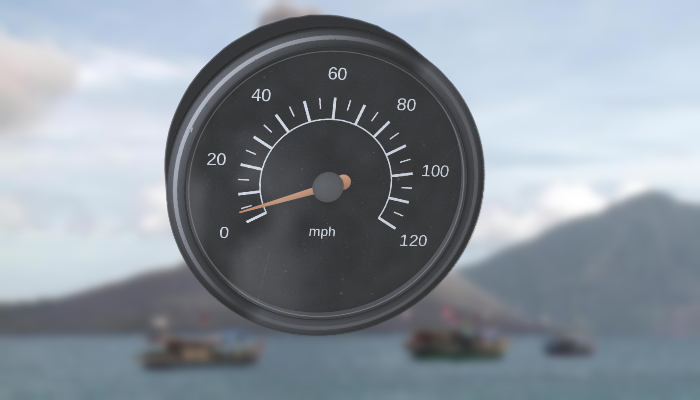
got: 5 mph
